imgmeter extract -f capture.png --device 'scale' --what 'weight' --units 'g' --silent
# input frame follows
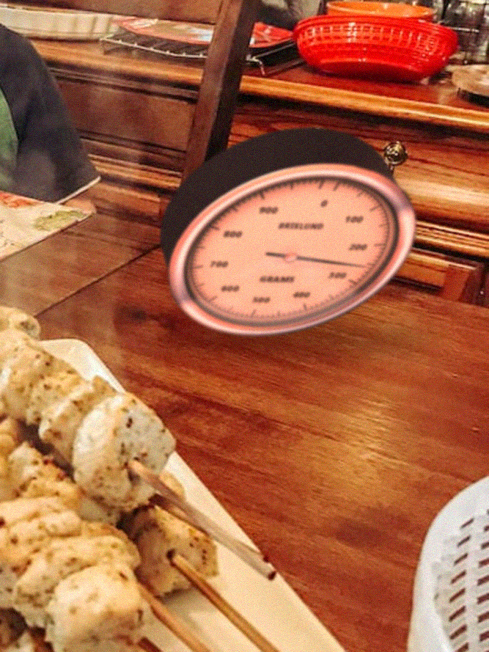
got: 250 g
